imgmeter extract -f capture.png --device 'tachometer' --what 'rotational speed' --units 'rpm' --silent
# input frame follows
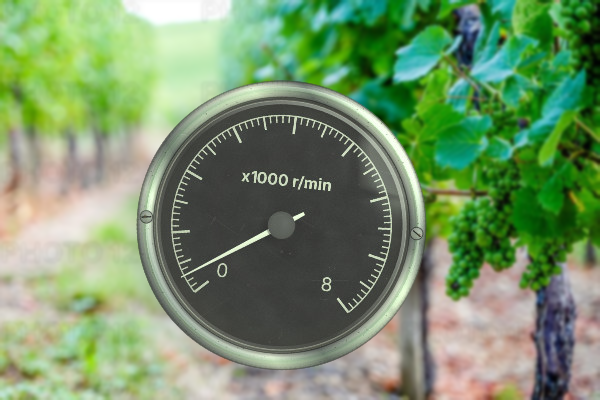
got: 300 rpm
